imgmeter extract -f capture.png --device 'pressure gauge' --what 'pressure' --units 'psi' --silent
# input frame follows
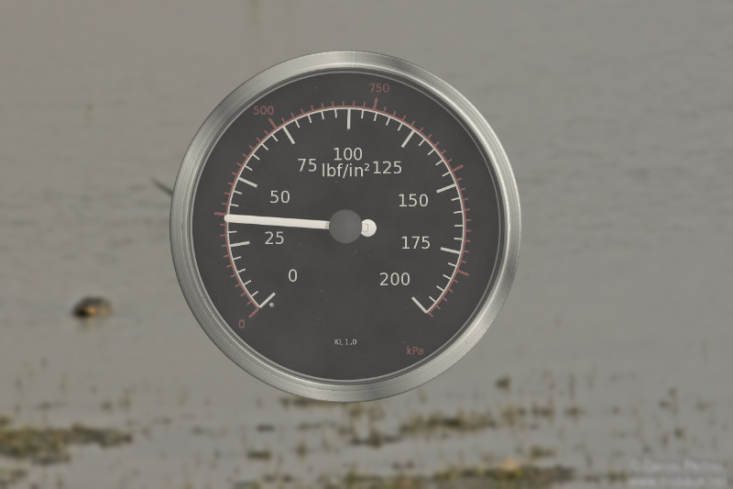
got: 35 psi
